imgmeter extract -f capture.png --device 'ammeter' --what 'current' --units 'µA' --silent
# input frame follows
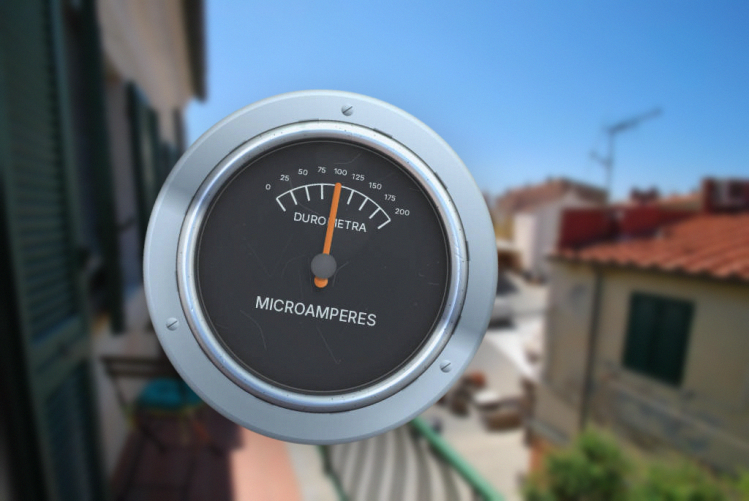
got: 100 µA
